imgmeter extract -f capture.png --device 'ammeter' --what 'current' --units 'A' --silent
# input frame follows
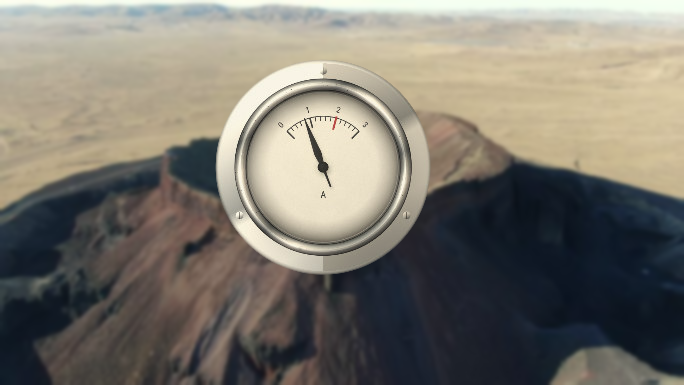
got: 0.8 A
